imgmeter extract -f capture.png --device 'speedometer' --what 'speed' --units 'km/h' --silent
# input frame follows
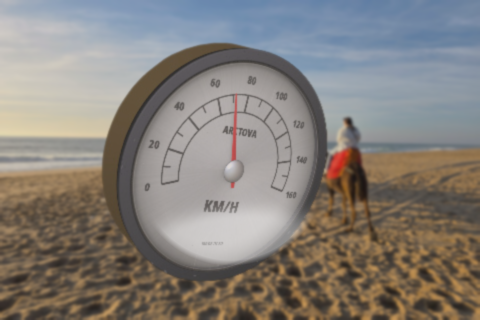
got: 70 km/h
